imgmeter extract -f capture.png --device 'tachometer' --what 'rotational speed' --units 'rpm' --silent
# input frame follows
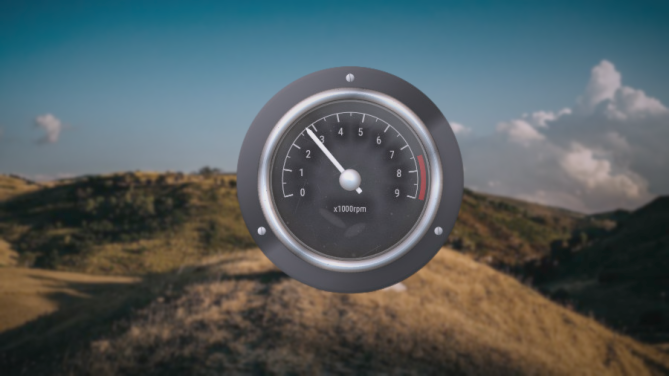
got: 2750 rpm
